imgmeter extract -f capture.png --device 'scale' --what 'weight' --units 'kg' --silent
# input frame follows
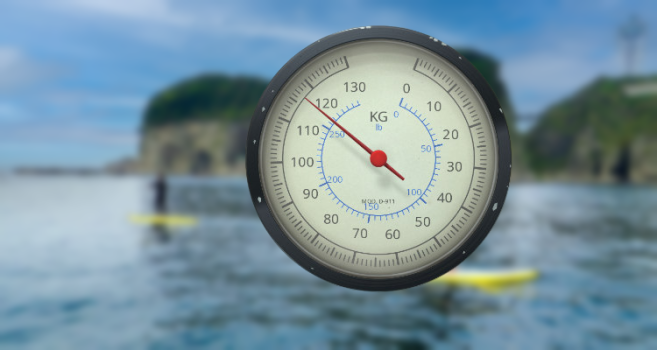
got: 117 kg
